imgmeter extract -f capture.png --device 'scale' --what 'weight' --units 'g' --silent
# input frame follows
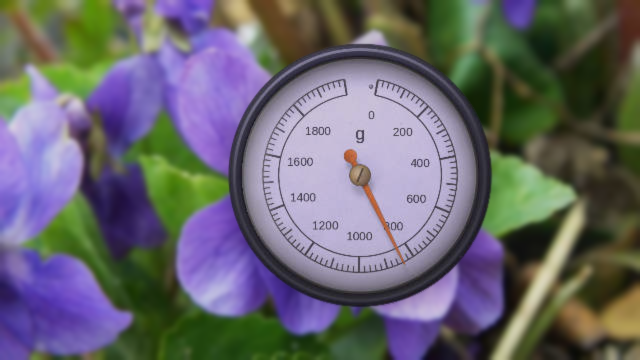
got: 840 g
